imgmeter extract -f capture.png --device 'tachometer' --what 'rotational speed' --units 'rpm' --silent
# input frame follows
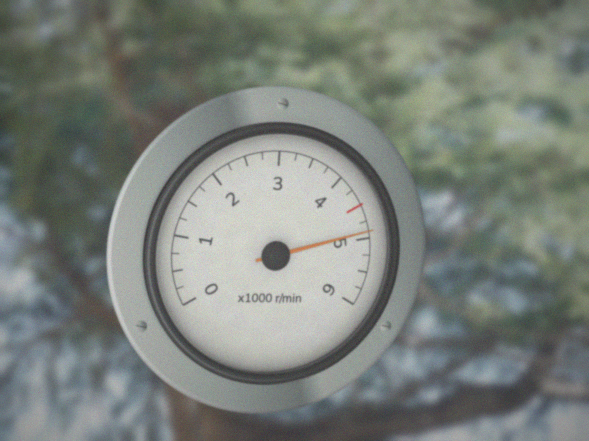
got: 4875 rpm
